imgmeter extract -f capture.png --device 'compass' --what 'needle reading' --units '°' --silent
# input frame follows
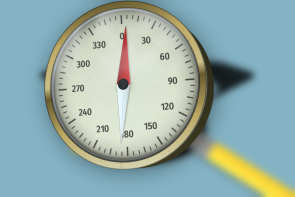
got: 5 °
